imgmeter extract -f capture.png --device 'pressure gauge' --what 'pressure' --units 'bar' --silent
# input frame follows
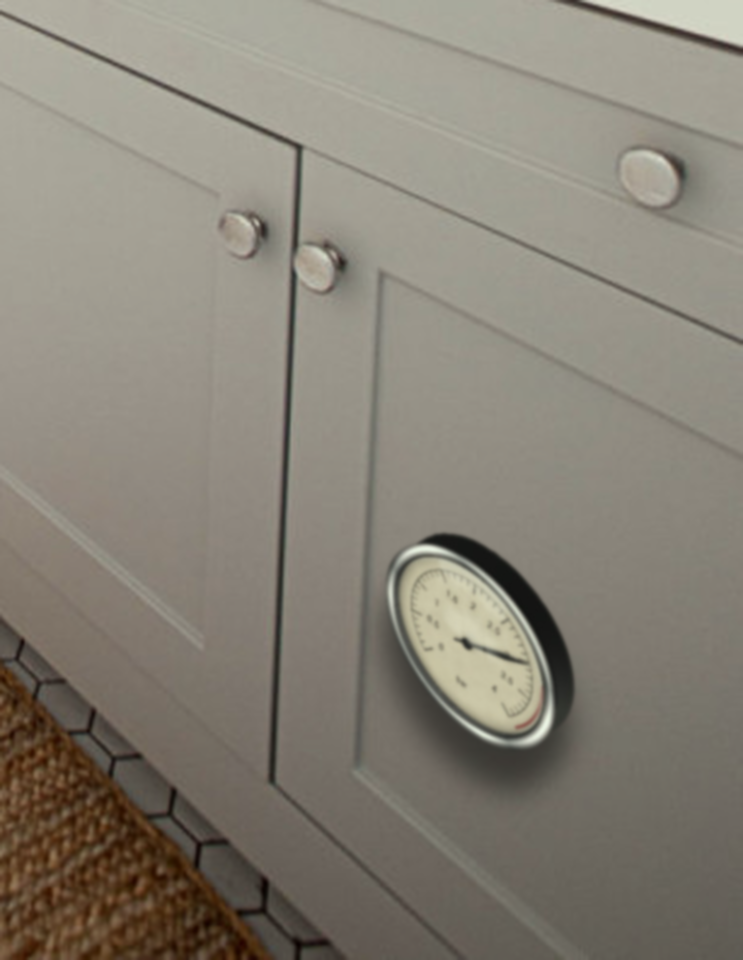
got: 3 bar
